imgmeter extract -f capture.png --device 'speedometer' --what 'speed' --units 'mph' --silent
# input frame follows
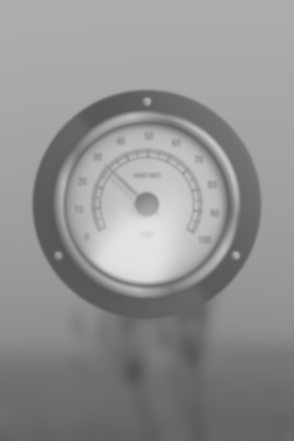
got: 30 mph
